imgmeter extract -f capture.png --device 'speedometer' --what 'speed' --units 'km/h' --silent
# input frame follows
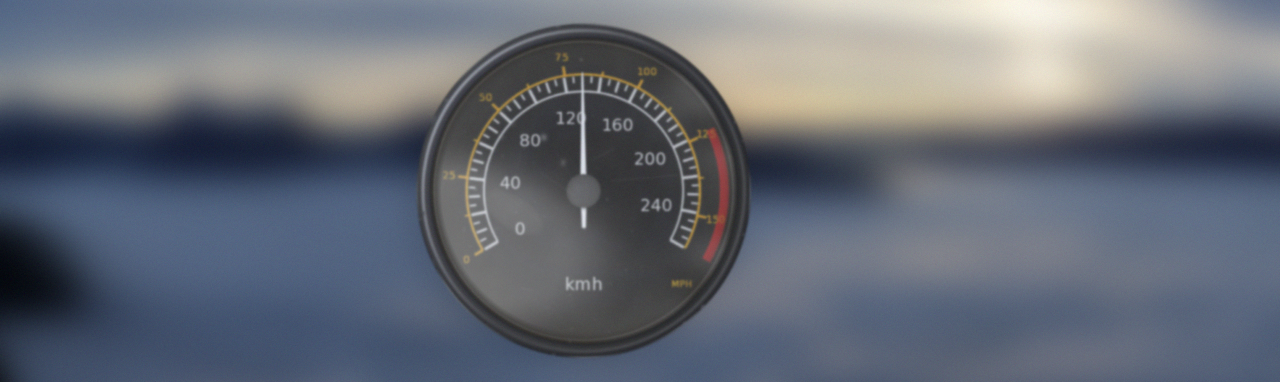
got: 130 km/h
